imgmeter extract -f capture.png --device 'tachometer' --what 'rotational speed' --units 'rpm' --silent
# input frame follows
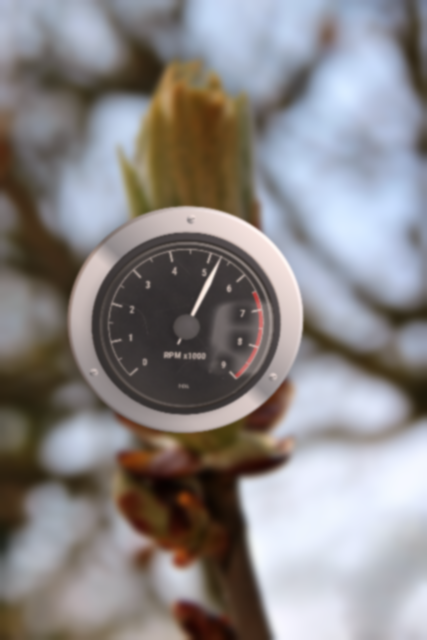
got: 5250 rpm
